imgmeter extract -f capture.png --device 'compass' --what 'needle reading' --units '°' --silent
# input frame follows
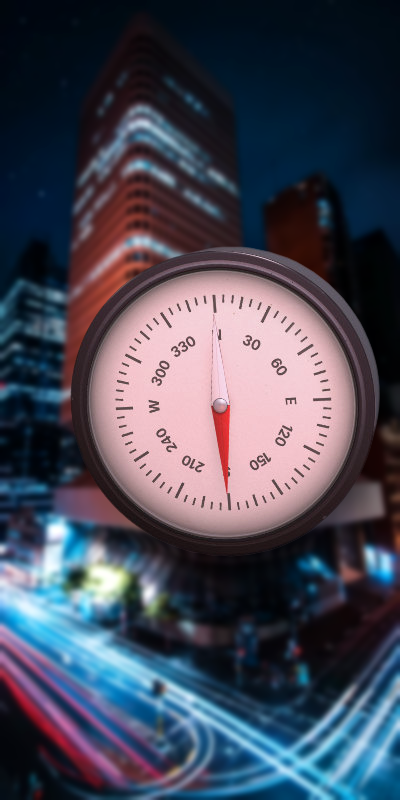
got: 180 °
